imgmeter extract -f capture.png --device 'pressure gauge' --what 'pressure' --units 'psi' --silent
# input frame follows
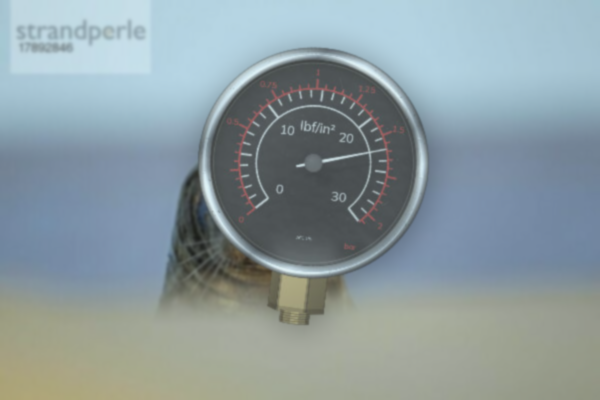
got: 23 psi
